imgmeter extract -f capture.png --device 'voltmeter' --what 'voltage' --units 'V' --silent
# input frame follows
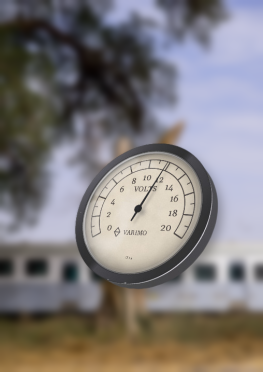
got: 12 V
